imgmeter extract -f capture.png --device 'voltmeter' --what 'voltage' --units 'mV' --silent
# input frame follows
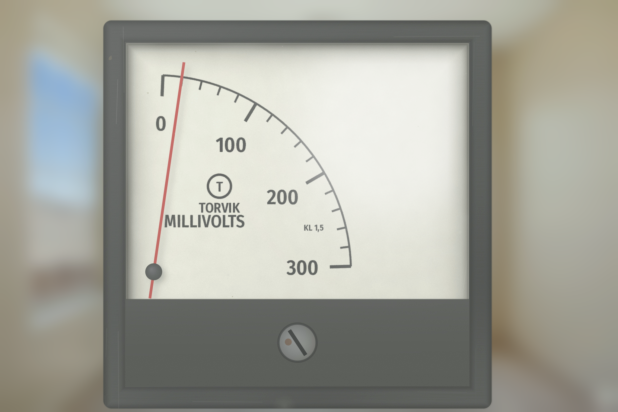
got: 20 mV
